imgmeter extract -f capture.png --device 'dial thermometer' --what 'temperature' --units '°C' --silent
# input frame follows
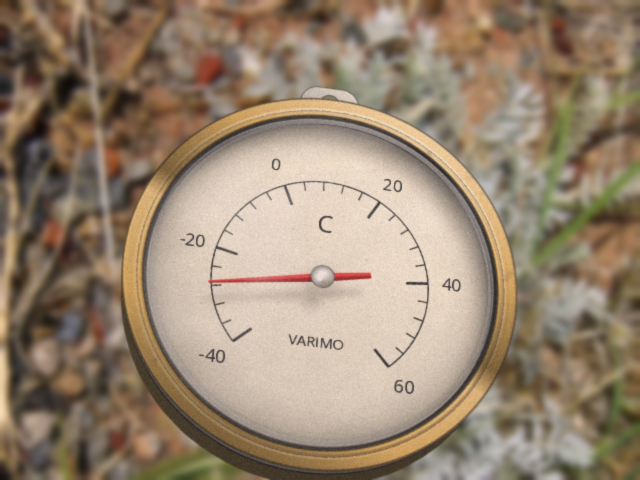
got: -28 °C
